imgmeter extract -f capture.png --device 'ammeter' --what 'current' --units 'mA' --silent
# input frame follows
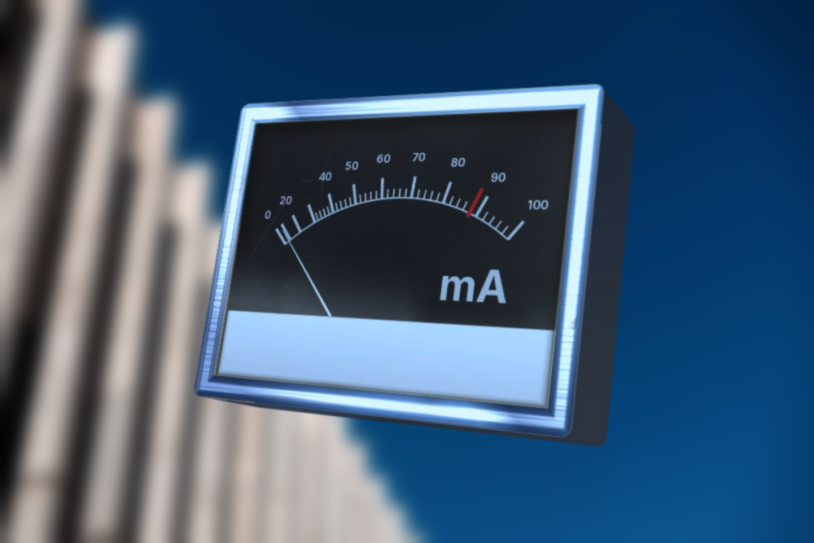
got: 10 mA
